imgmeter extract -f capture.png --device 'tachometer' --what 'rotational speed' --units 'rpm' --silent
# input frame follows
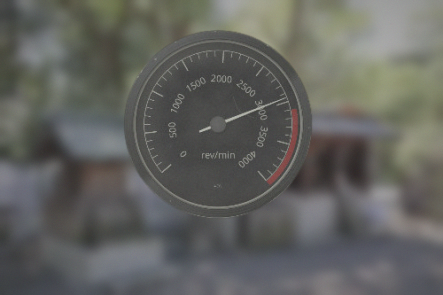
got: 2950 rpm
